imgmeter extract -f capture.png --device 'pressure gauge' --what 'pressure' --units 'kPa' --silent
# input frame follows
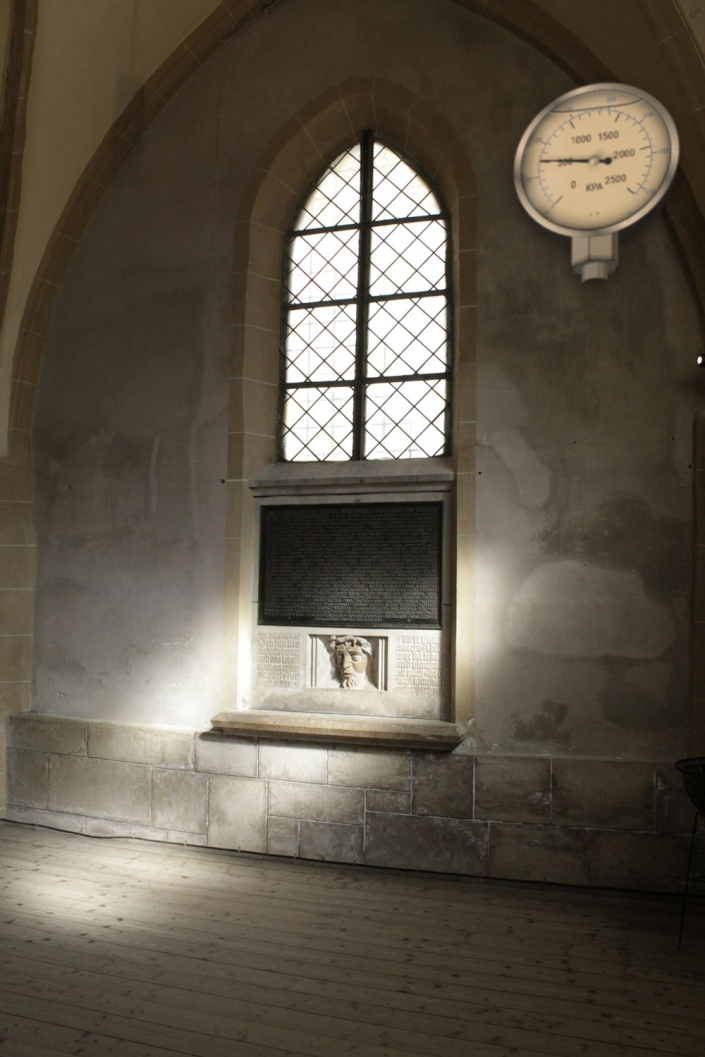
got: 500 kPa
